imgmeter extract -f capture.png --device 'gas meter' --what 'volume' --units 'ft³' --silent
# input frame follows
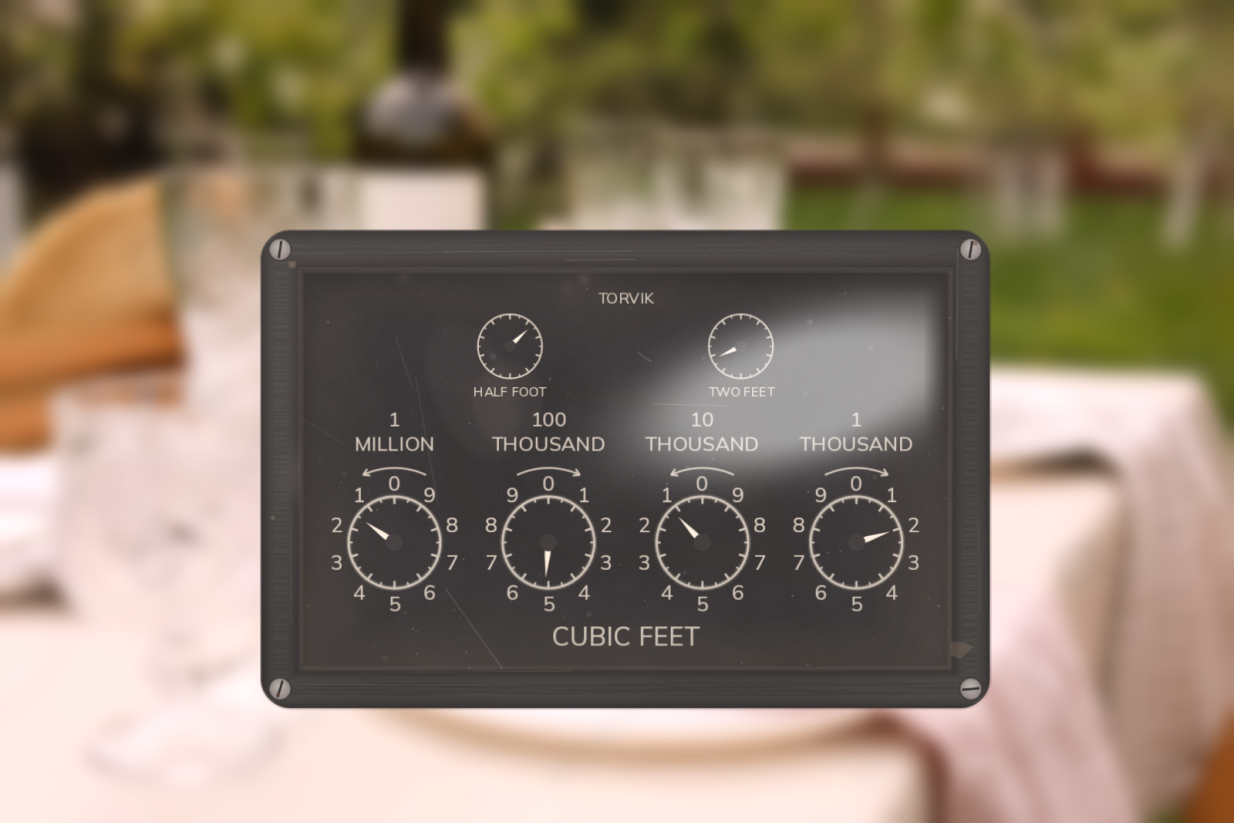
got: 151200 ft³
